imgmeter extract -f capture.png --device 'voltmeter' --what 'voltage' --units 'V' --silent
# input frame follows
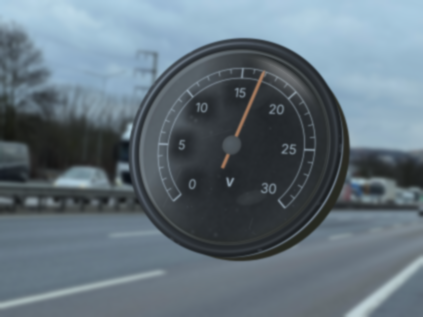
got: 17 V
